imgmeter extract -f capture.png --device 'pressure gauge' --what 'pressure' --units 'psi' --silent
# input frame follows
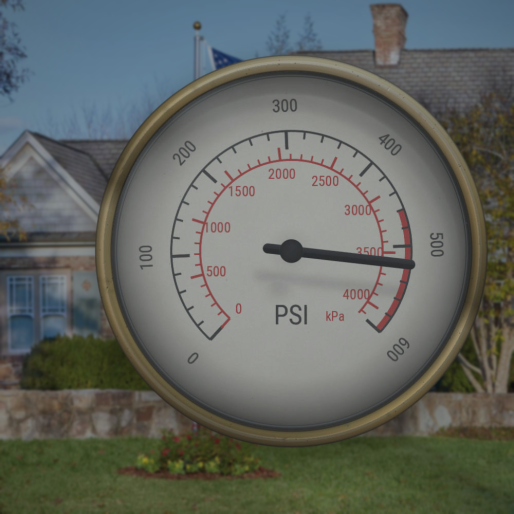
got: 520 psi
